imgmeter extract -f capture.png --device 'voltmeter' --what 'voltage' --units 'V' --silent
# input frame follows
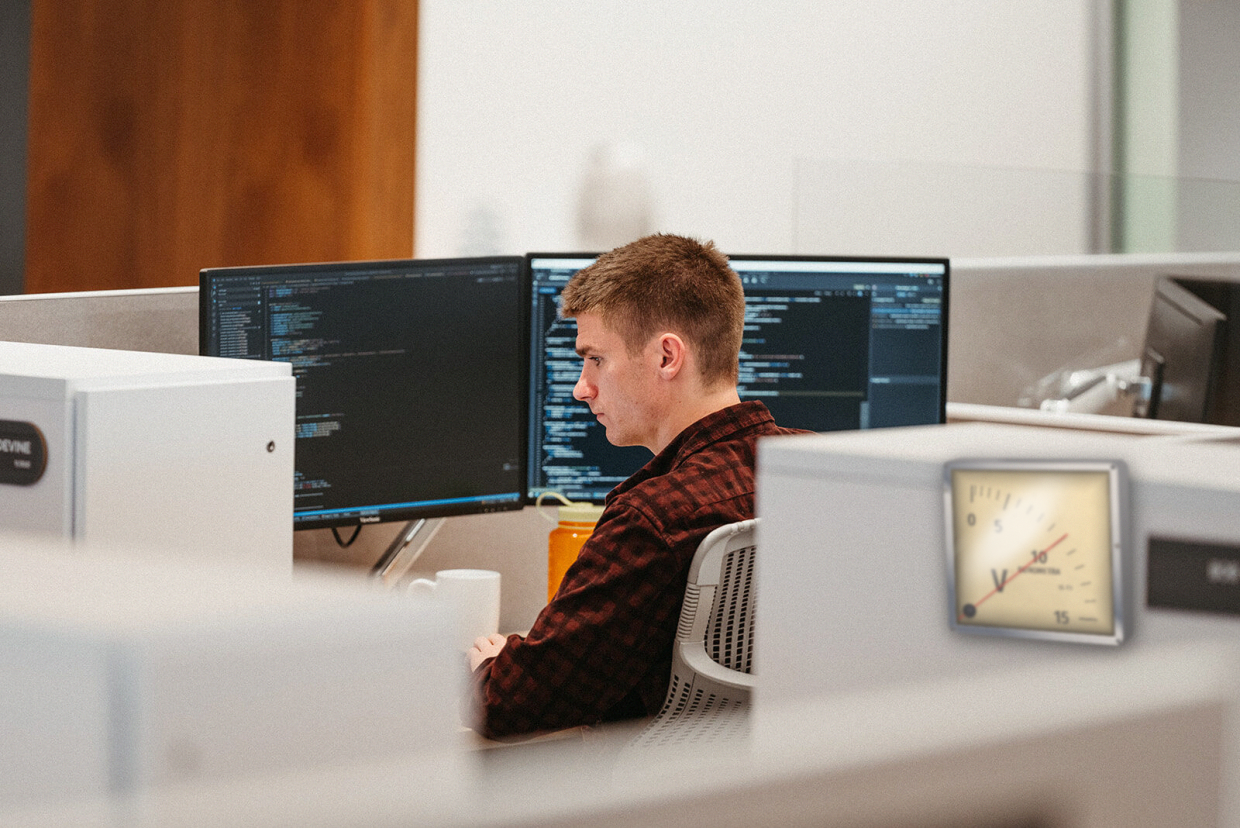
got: 10 V
